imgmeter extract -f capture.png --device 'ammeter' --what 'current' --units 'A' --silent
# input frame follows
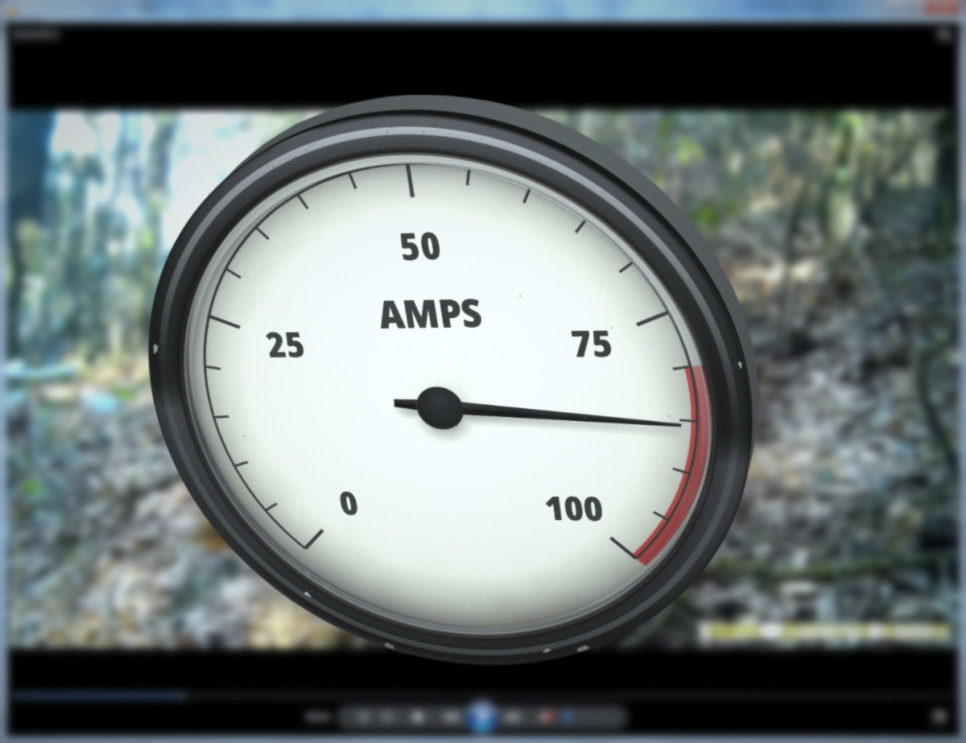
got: 85 A
